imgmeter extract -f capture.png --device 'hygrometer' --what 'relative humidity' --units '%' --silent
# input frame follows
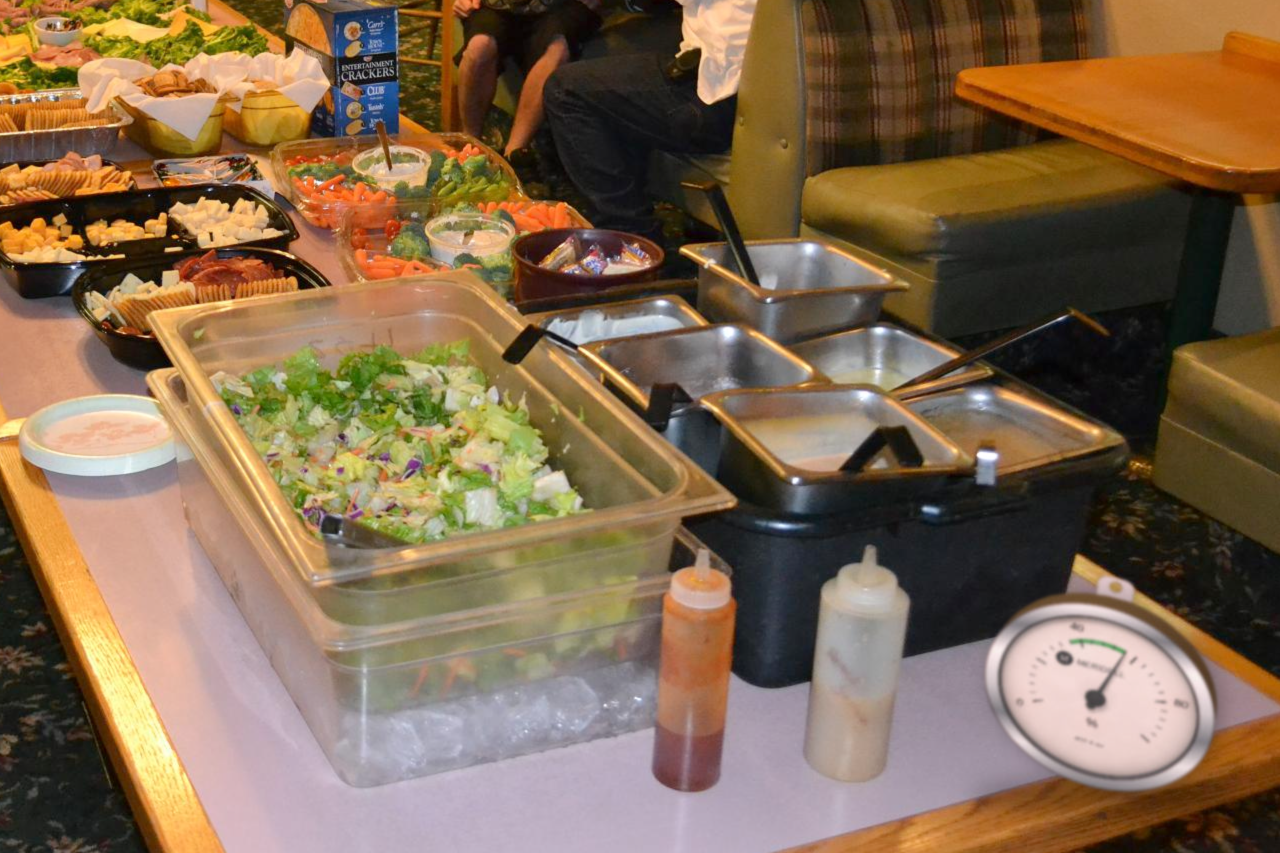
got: 56 %
